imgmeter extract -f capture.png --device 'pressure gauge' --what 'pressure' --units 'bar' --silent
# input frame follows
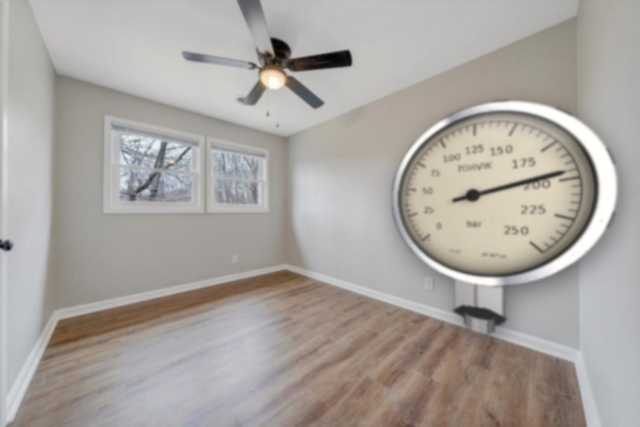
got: 195 bar
